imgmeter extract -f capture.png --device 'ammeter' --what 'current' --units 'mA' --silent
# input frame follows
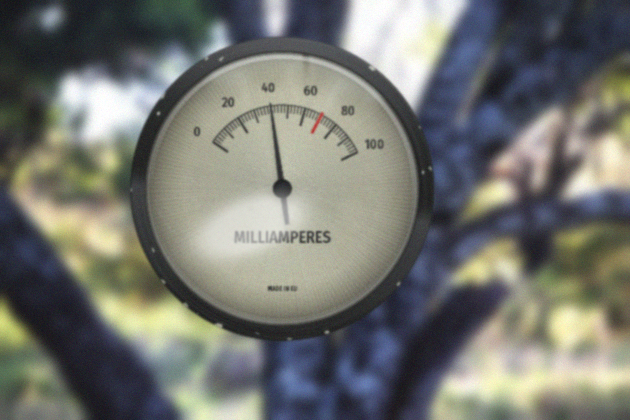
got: 40 mA
